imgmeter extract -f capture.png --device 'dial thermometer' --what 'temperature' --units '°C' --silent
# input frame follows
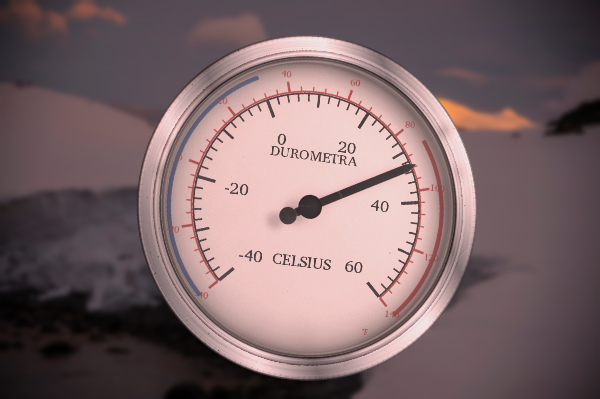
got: 33 °C
